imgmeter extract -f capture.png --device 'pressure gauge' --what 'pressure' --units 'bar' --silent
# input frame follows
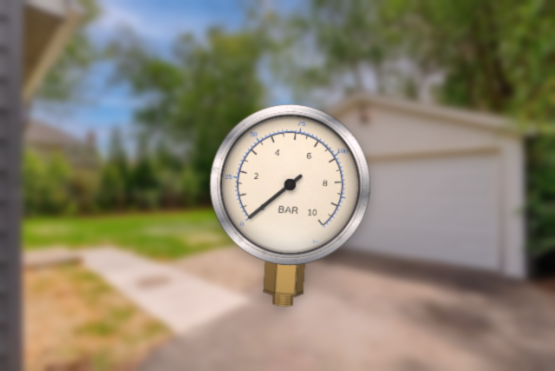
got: 0 bar
